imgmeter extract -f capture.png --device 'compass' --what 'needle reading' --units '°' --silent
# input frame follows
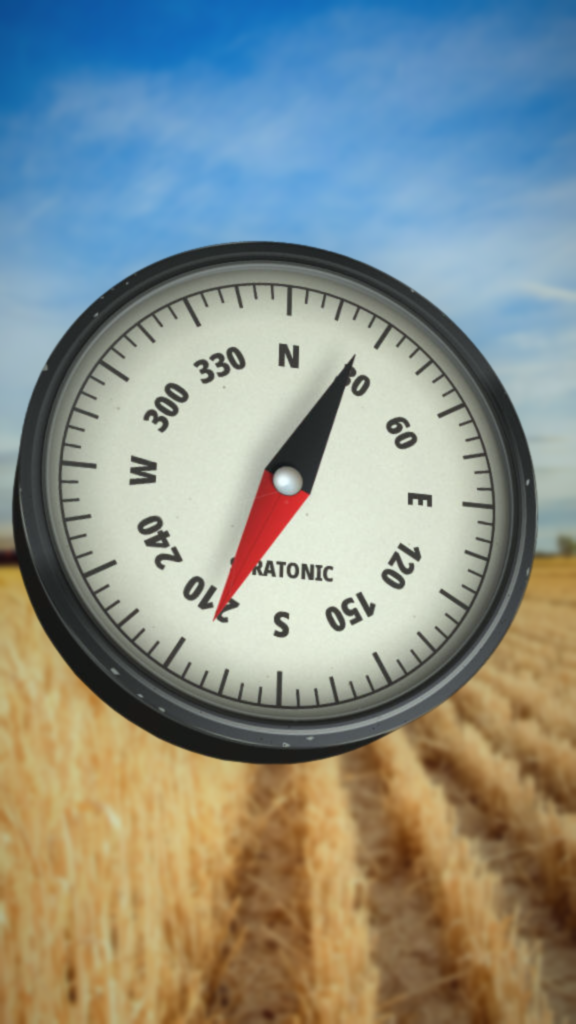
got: 205 °
